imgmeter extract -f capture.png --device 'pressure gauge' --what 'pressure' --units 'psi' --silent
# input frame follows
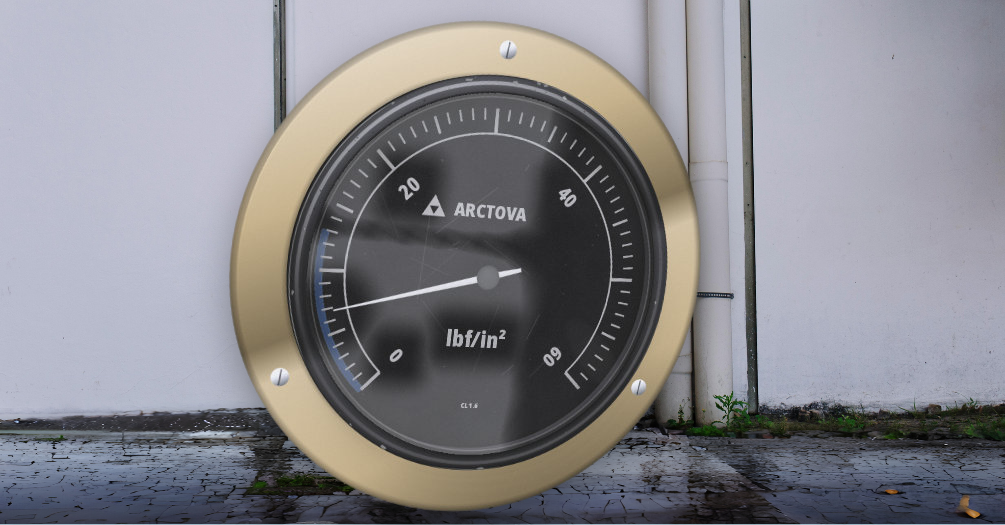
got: 7 psi
